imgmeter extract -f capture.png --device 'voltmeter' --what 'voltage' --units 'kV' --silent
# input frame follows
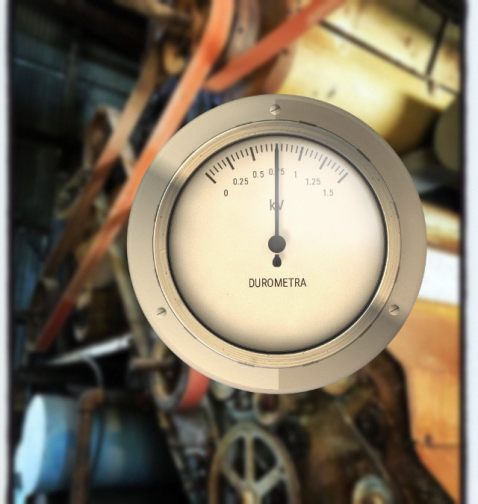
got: 0.75 kV
